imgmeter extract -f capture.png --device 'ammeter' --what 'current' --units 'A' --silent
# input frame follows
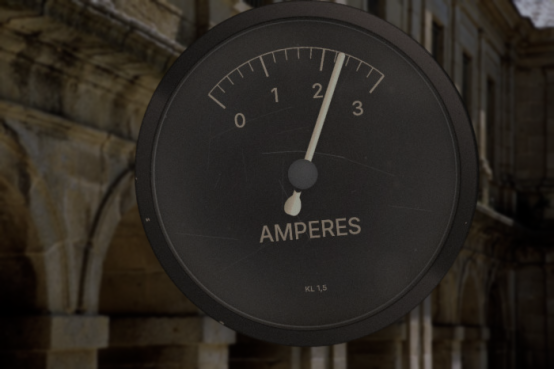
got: 2.3 A
